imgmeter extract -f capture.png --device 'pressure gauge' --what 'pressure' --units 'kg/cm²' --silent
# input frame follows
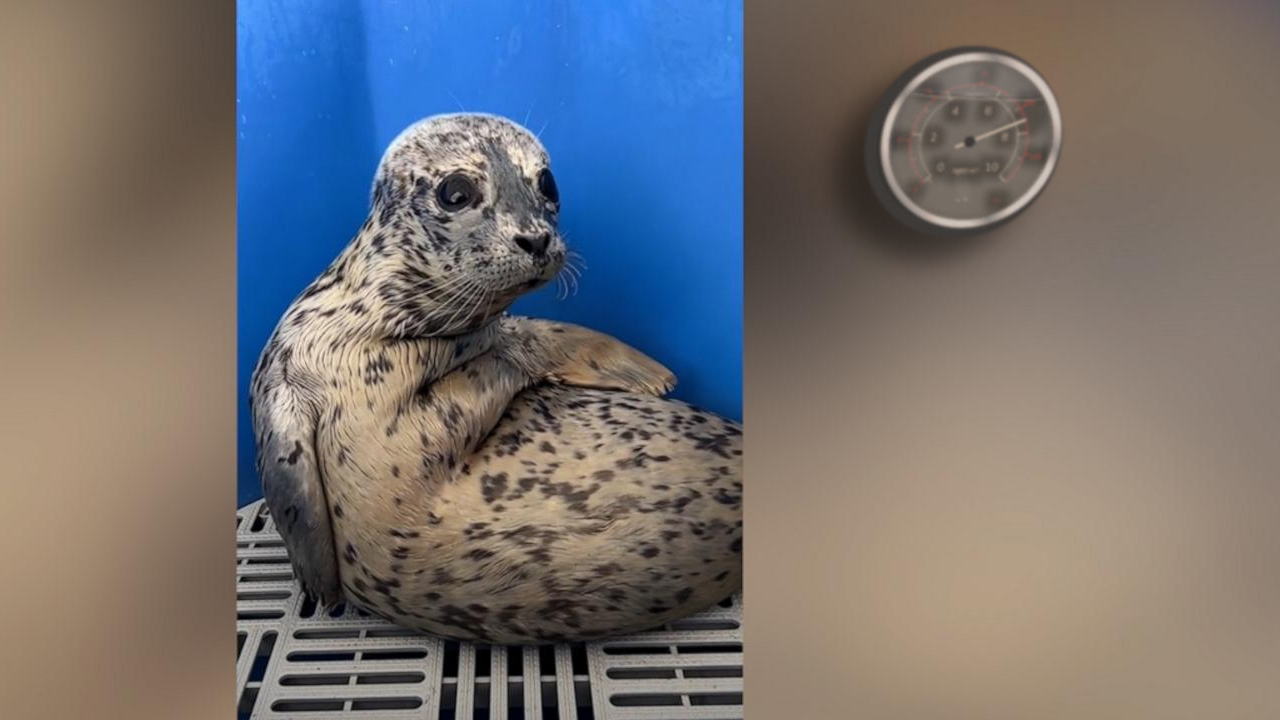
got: 7.5 kg/cm²
